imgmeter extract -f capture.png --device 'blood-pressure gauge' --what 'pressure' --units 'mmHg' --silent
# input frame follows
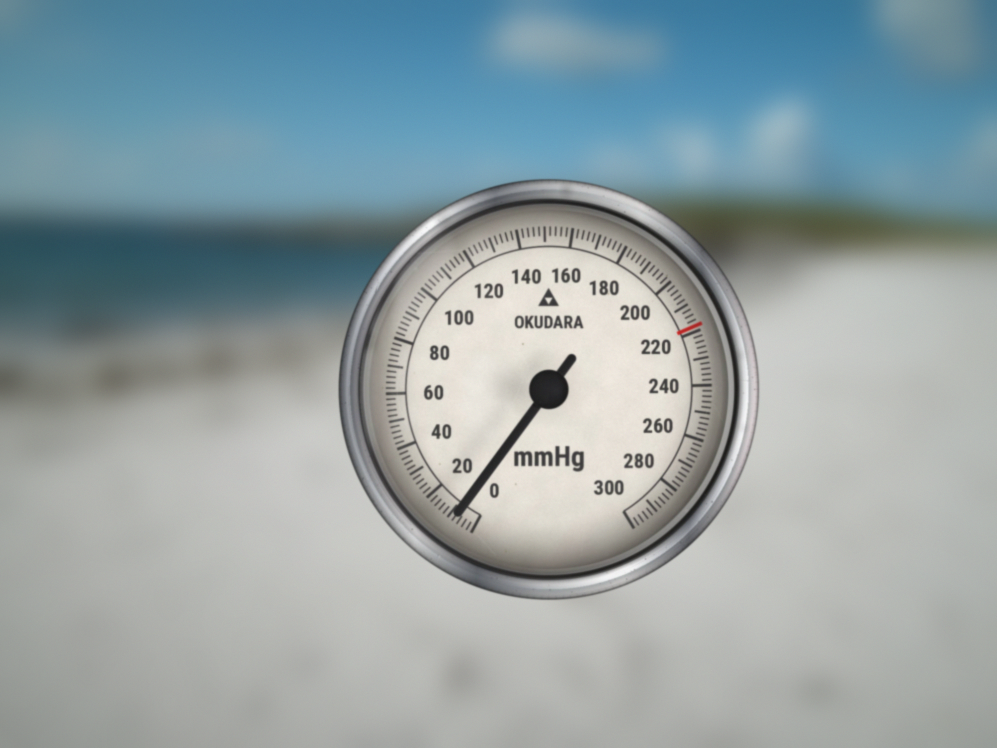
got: 8 mmHg
